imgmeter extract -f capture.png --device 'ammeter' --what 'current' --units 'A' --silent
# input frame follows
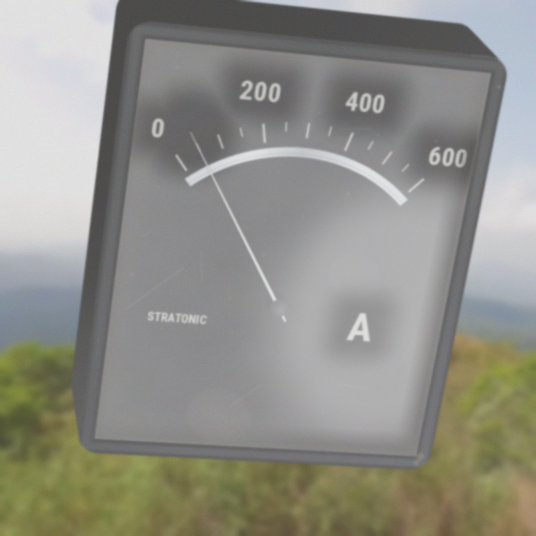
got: 50 A
